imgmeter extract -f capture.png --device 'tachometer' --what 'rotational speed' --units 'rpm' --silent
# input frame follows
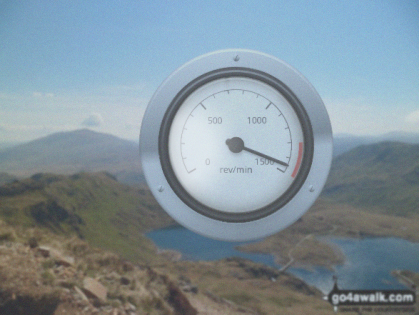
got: 1450 rpm
